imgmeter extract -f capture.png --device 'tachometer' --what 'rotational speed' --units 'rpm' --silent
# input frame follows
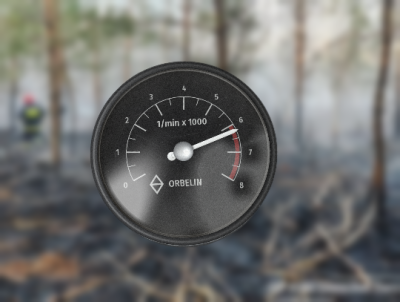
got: 6250 rpm
